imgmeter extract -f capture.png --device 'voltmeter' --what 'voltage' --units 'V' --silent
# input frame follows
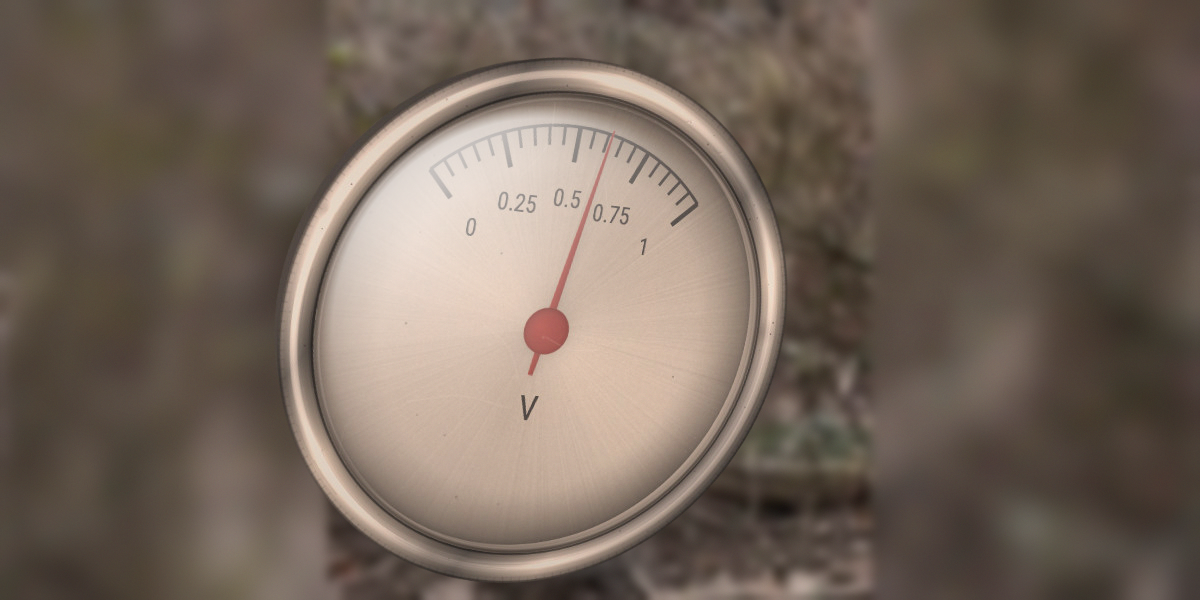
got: 0.6 V
